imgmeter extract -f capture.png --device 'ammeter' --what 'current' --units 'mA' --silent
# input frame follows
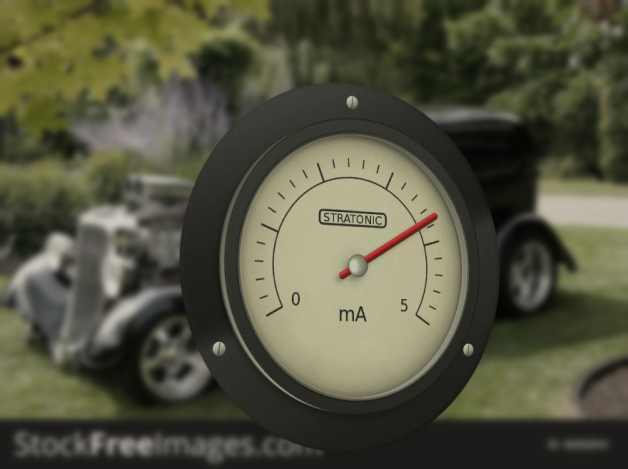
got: 3.7 mA
